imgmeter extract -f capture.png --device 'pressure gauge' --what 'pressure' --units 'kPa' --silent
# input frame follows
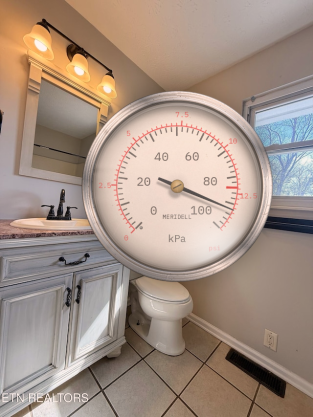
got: 92 kPa
